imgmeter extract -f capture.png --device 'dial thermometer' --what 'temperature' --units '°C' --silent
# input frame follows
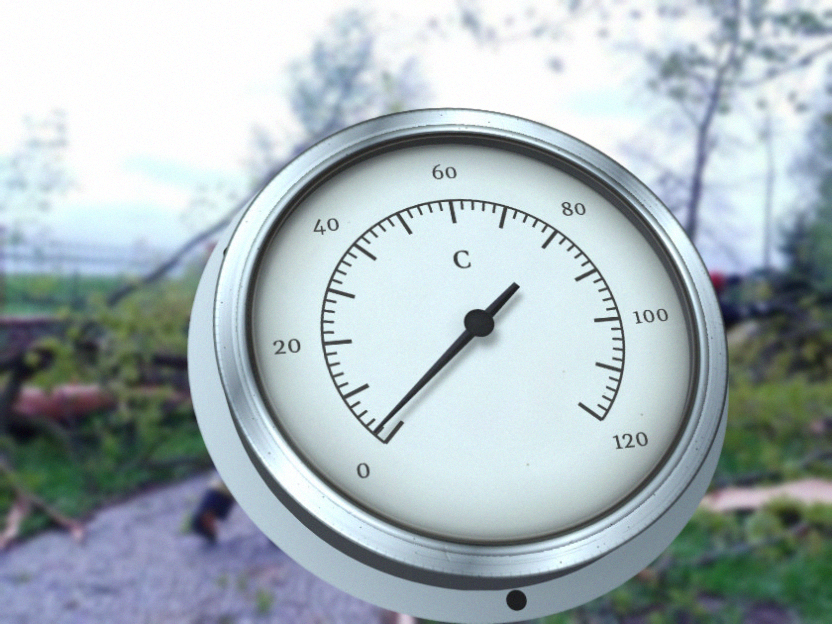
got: 2 °C
